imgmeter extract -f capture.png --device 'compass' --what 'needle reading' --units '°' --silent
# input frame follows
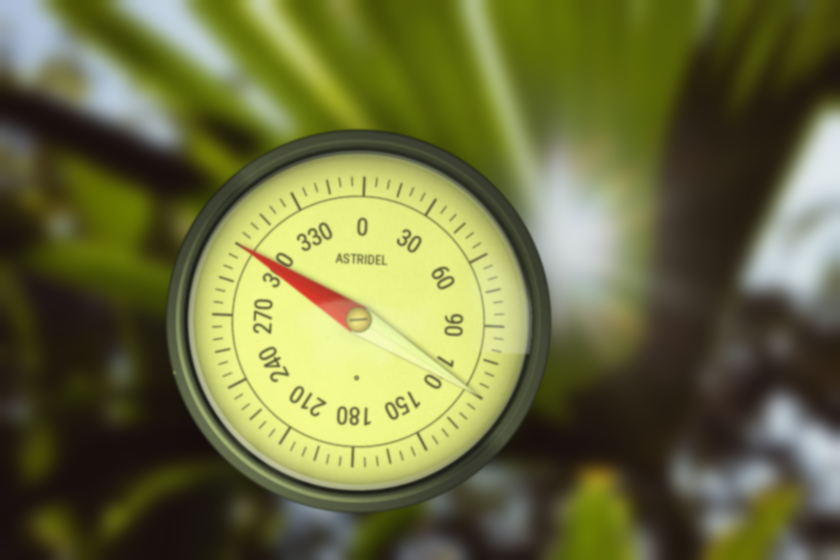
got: 300 °
